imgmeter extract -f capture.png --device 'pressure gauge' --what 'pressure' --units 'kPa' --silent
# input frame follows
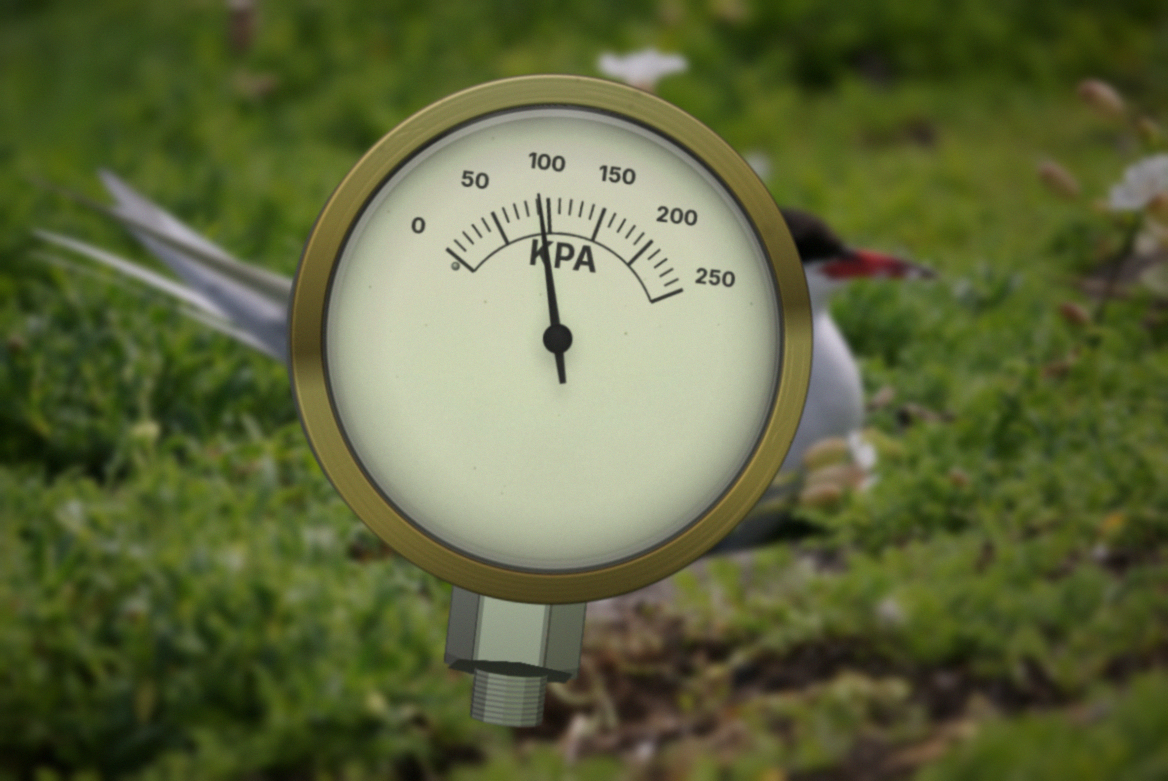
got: 90 kPa
